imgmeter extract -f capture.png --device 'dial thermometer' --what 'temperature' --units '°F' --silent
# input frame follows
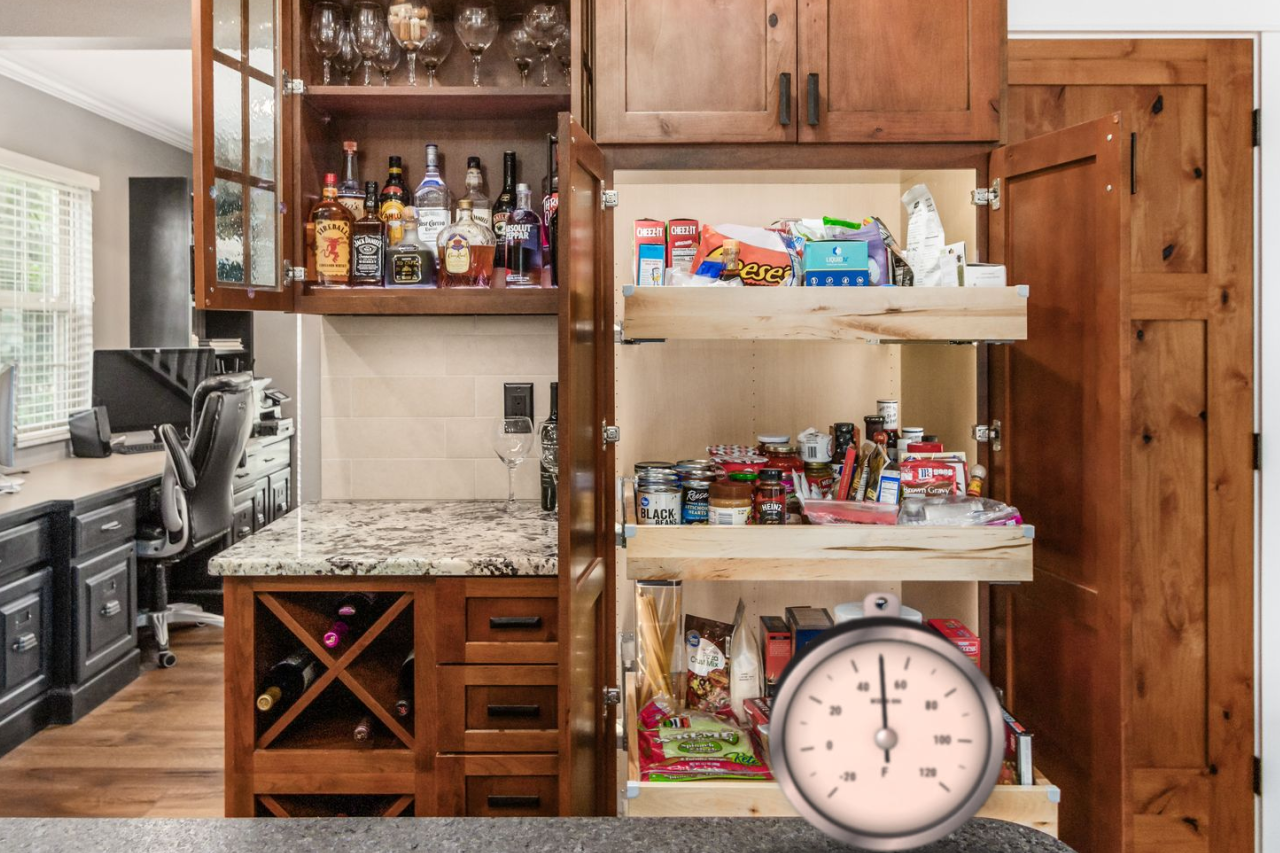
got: 50 °F
